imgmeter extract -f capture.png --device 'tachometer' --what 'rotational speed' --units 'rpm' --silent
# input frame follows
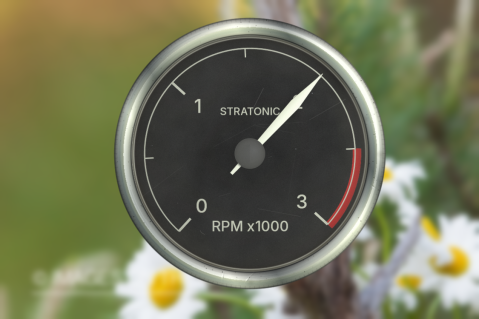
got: 2000 rpm
